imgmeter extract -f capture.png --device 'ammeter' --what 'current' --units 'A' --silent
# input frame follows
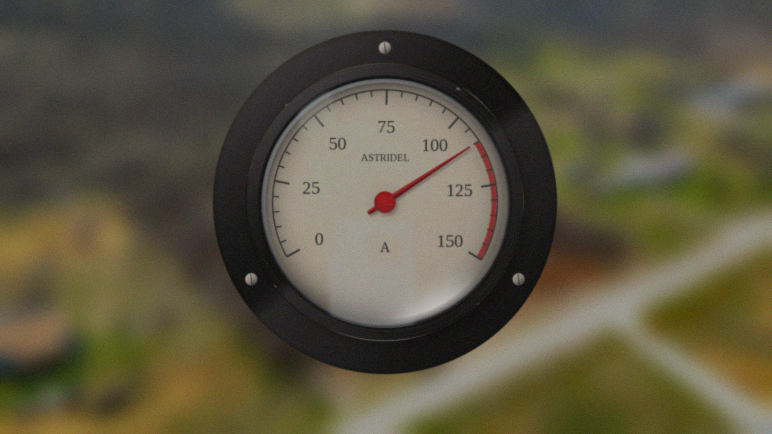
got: 110 A
